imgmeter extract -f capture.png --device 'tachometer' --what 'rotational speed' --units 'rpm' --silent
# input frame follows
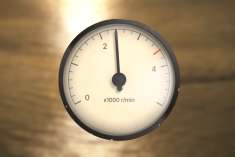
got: 2400 rpm
